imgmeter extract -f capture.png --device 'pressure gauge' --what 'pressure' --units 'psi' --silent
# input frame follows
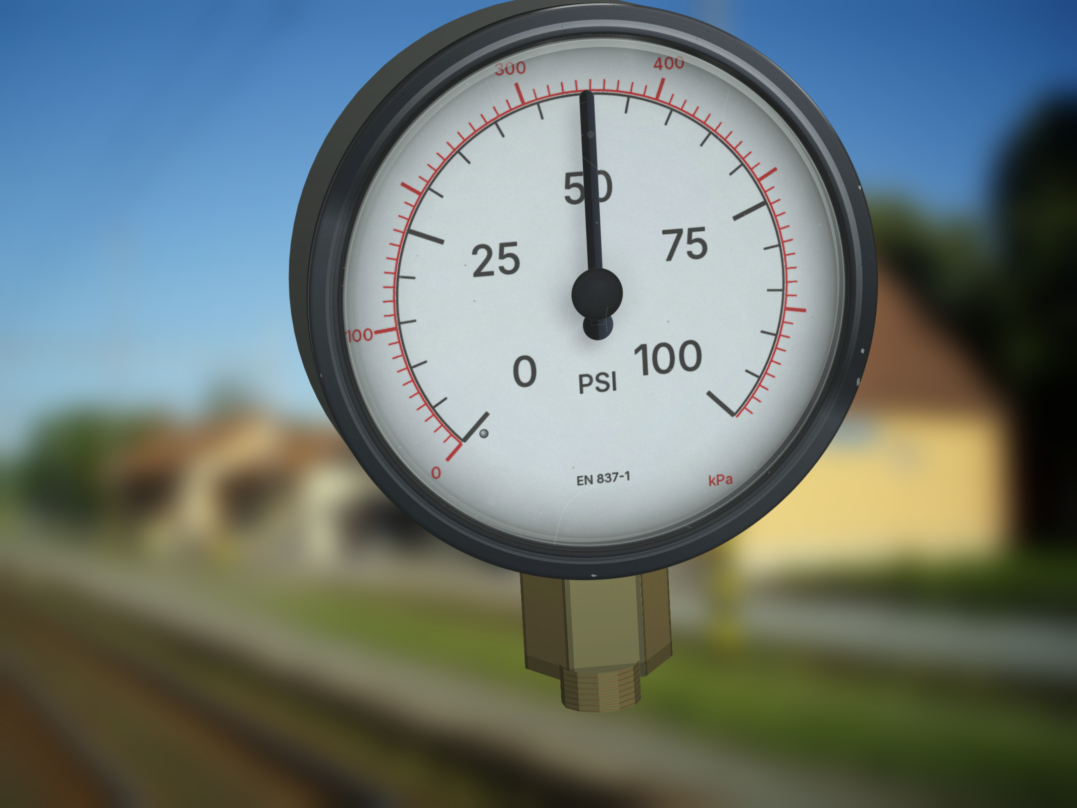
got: 50 psi
